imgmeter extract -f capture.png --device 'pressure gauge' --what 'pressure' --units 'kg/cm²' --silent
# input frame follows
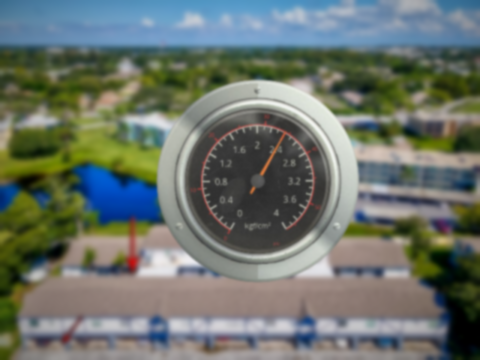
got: 2.4 kg/cm²
